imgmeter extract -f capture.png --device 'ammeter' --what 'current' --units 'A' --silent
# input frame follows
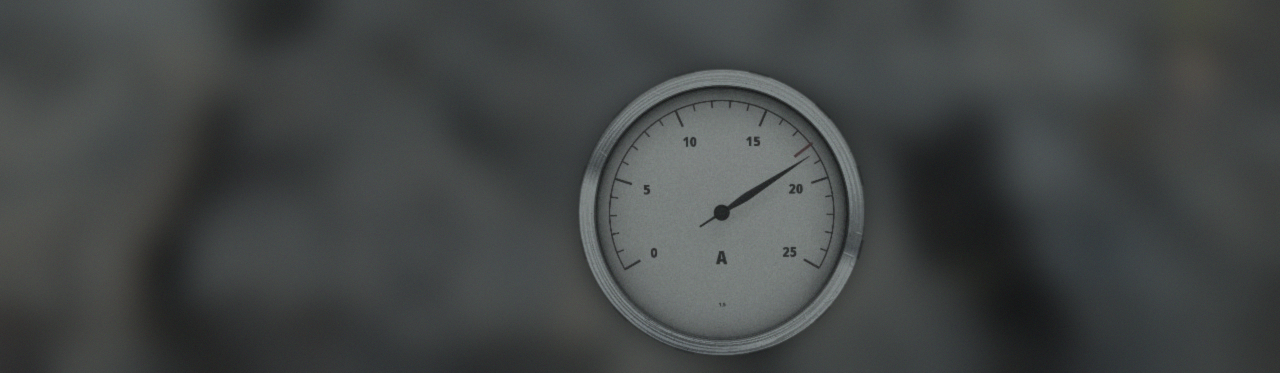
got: 18.5 A
